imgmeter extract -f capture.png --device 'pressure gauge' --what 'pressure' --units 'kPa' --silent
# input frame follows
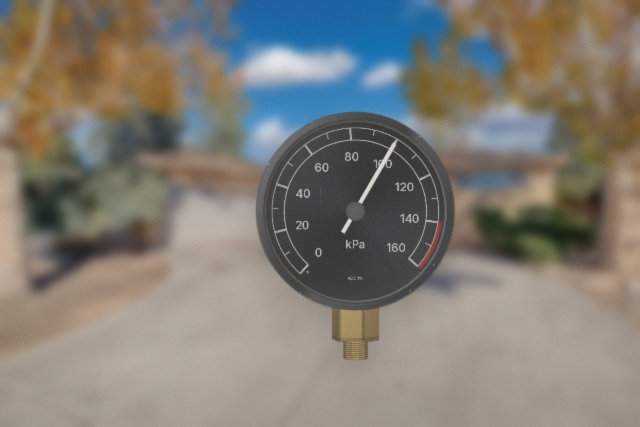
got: 100 kPa
